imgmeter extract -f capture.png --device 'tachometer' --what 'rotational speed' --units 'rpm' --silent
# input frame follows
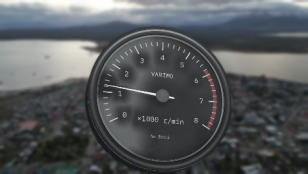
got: 1200 rpm
